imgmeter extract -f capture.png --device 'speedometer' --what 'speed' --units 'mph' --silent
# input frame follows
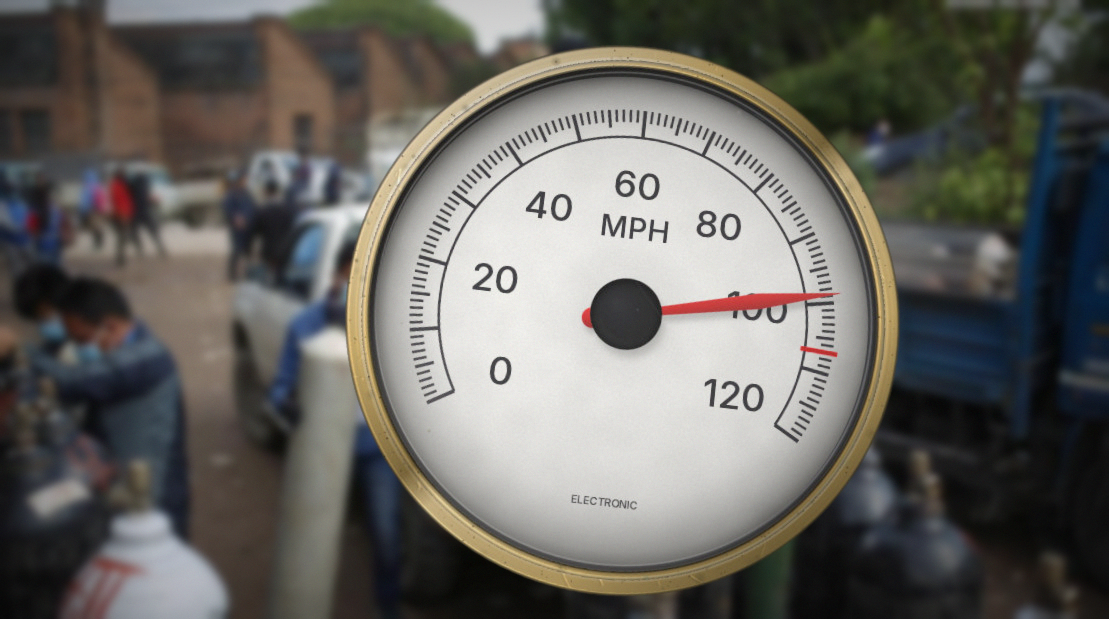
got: 99 mph
